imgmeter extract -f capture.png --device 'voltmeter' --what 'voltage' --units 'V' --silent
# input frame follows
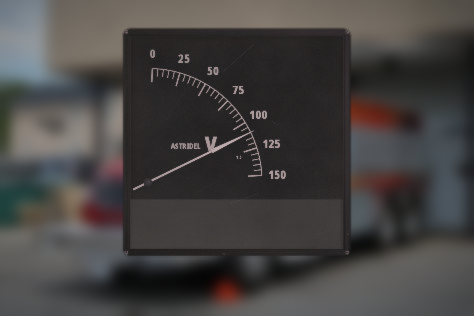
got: 110 V
